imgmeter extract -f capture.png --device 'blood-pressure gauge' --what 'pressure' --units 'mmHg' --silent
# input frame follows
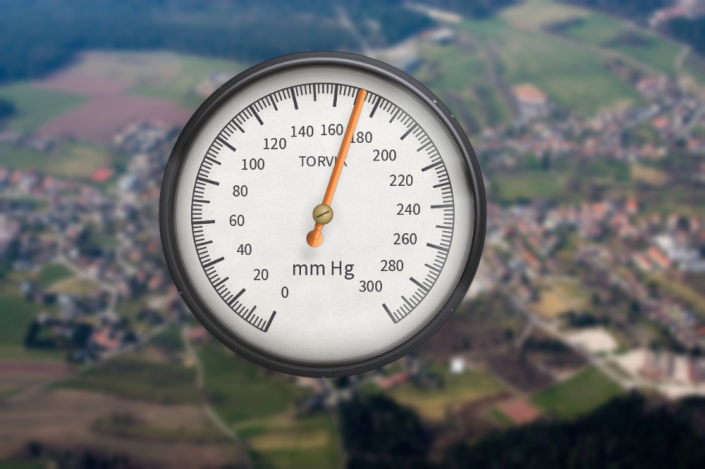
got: 172 mmHg
